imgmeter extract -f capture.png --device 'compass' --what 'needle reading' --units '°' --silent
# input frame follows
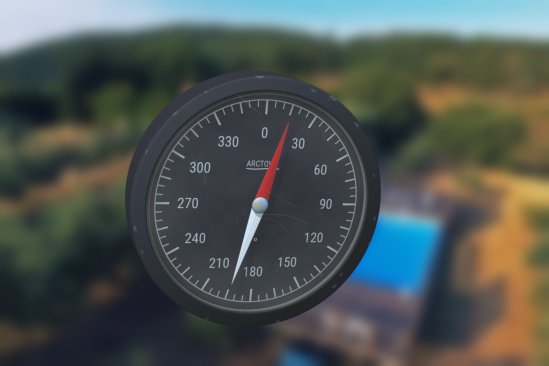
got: 15 °
